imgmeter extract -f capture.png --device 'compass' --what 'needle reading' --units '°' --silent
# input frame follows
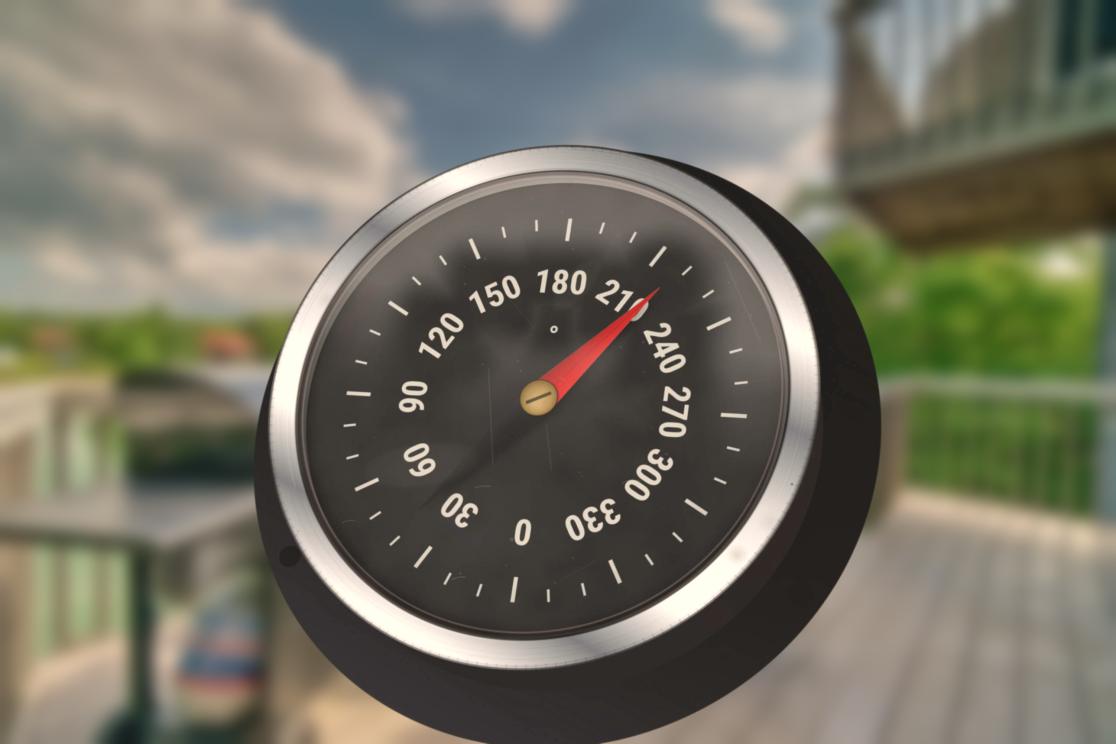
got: 220 °
